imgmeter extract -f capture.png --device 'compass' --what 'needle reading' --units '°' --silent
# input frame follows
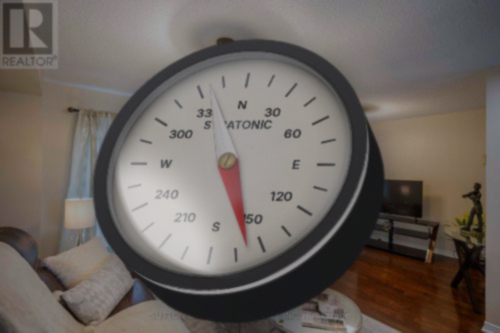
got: 157.5 °
